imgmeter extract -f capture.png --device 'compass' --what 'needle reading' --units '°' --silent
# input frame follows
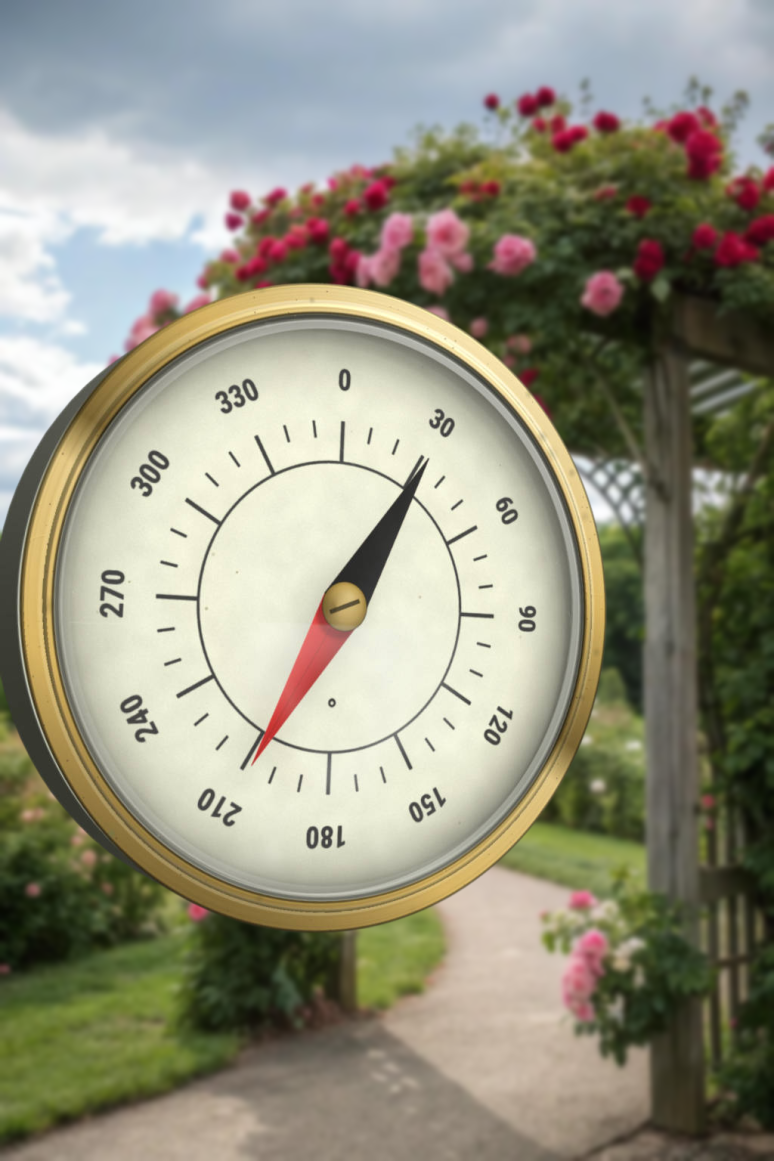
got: 210 °
